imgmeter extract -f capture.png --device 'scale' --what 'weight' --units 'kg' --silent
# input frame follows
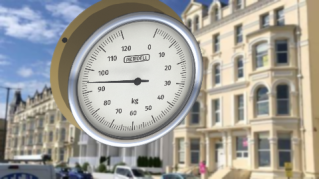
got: 95 kg
